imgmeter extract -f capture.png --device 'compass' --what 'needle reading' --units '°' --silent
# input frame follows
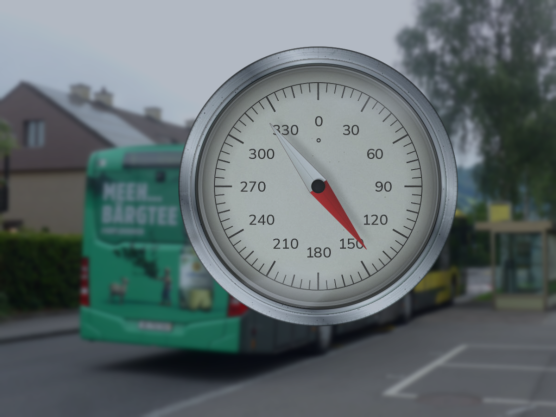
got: 142.5 °
